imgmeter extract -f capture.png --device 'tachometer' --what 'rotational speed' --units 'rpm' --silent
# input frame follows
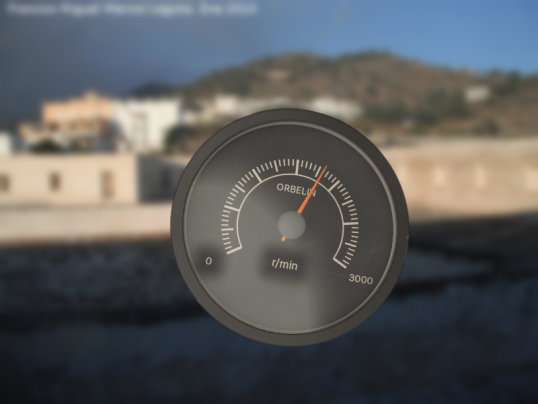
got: 1800 rpm
